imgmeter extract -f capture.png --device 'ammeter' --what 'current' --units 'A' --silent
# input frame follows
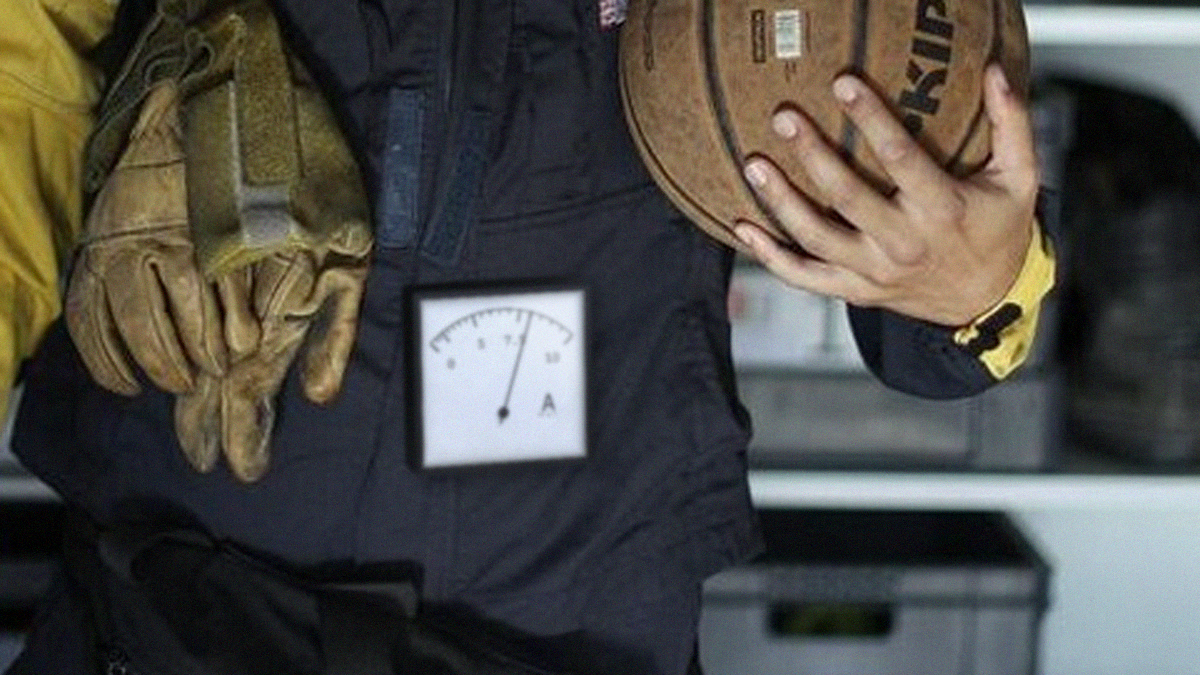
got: 8 A
